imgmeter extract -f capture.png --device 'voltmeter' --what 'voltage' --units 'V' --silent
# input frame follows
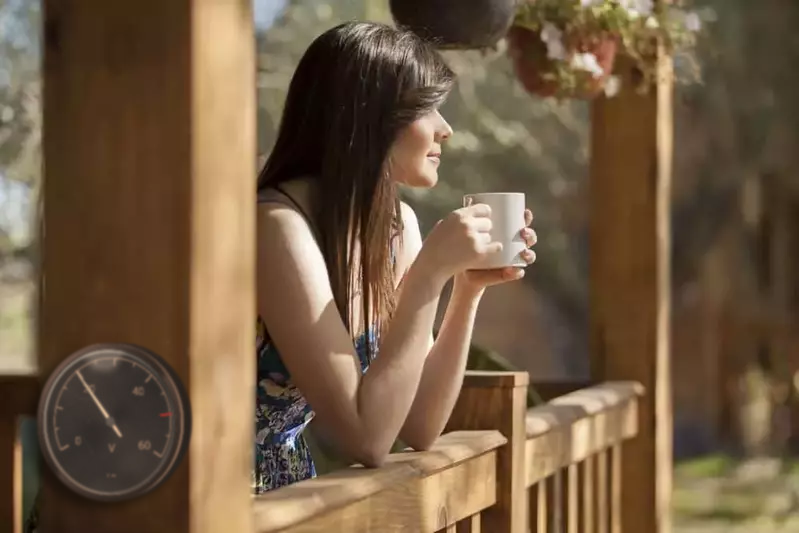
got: 20 V
